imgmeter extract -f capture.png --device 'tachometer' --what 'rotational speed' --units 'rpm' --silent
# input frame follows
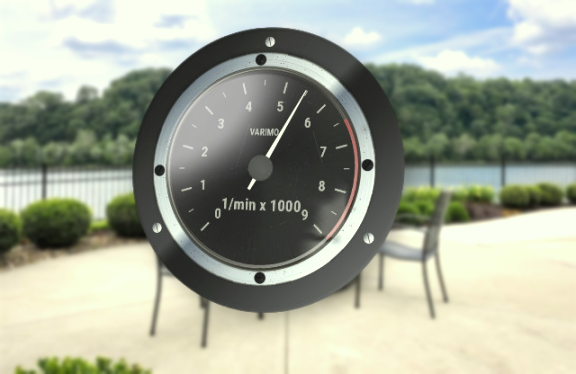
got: 5500 rpm
